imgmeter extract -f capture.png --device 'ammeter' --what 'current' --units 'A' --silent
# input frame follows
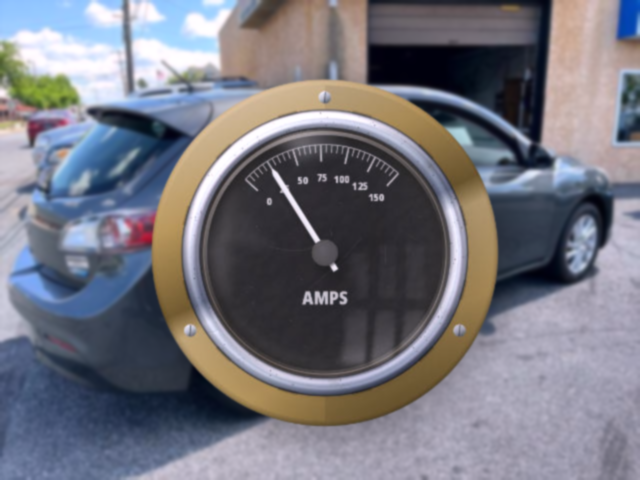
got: 25 A
